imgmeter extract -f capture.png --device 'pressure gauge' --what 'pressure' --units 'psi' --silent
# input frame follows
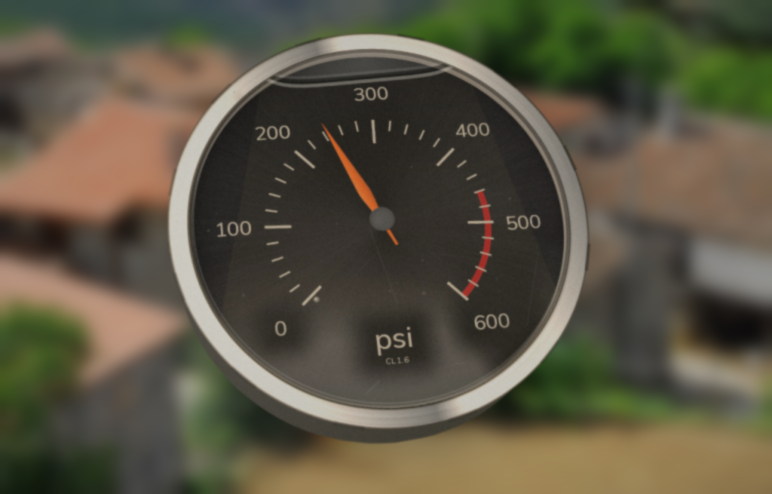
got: 240 psi
